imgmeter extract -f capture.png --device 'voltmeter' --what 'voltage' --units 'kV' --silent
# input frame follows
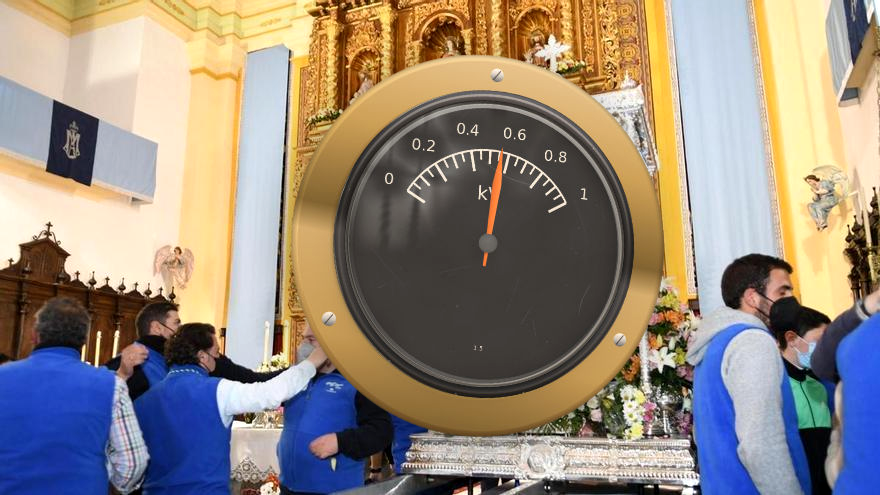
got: 0.55 kV
